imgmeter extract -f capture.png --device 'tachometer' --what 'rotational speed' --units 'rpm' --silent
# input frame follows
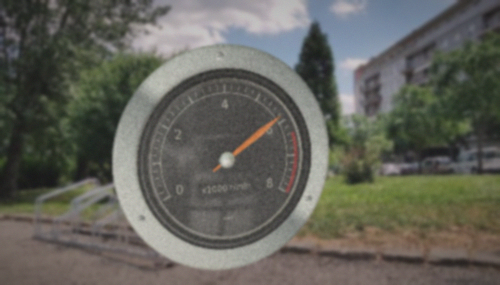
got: 5800 rpm
